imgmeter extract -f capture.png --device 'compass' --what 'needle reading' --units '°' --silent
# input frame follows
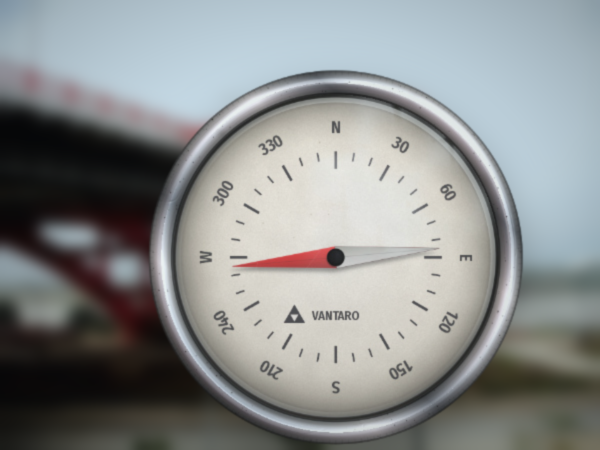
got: 265 °
